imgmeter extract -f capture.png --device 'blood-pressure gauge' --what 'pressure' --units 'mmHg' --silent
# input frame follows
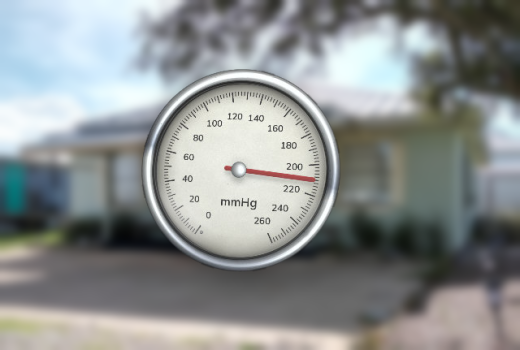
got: 210 mmHg
